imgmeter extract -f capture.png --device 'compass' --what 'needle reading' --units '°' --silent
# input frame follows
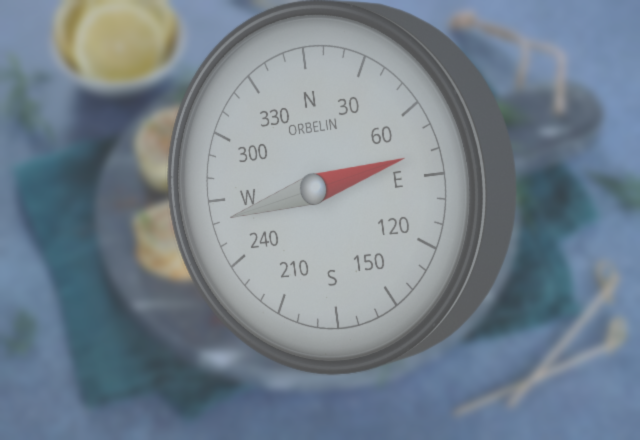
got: 80 °
